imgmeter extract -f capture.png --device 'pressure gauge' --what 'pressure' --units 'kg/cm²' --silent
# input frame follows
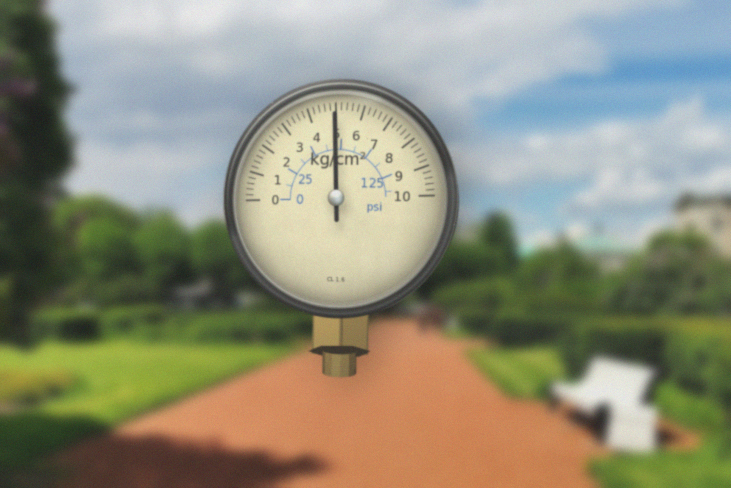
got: 5 kg/cm²
